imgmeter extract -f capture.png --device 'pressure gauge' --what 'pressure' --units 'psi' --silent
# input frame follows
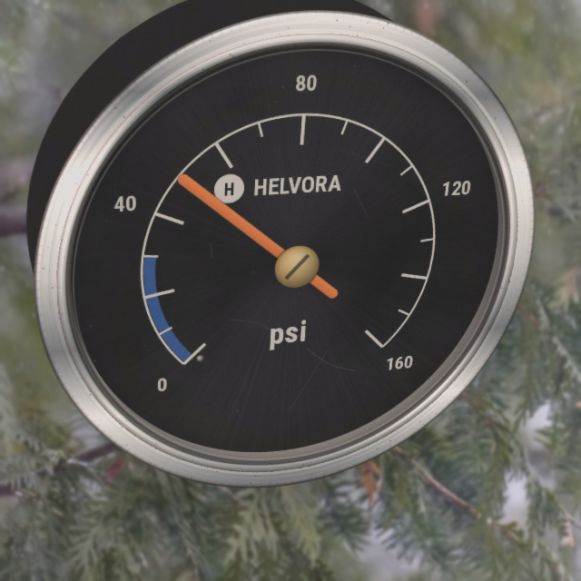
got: 50 psi
